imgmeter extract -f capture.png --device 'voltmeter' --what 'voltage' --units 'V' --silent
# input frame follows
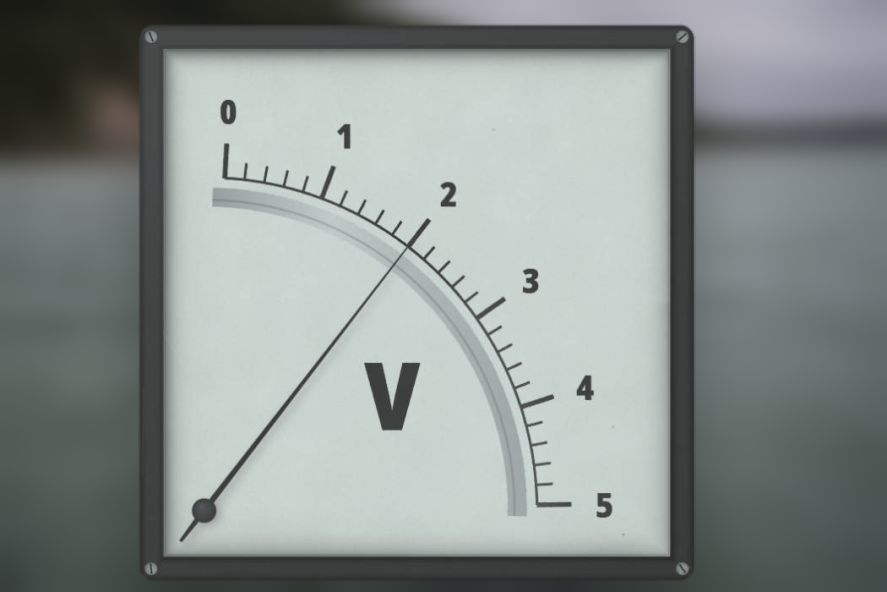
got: 2 V
